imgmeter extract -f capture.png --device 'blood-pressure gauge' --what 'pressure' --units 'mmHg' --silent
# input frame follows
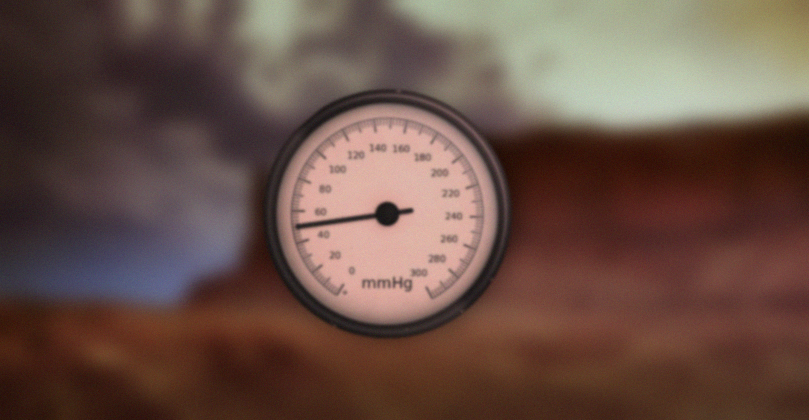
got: 50 mmHg
